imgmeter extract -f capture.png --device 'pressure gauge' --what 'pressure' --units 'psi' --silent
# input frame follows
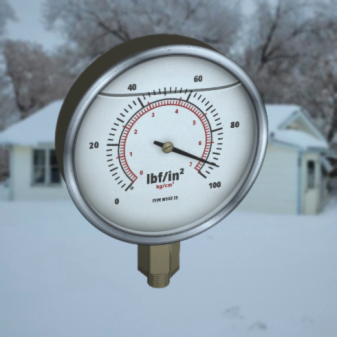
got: 94 psi
